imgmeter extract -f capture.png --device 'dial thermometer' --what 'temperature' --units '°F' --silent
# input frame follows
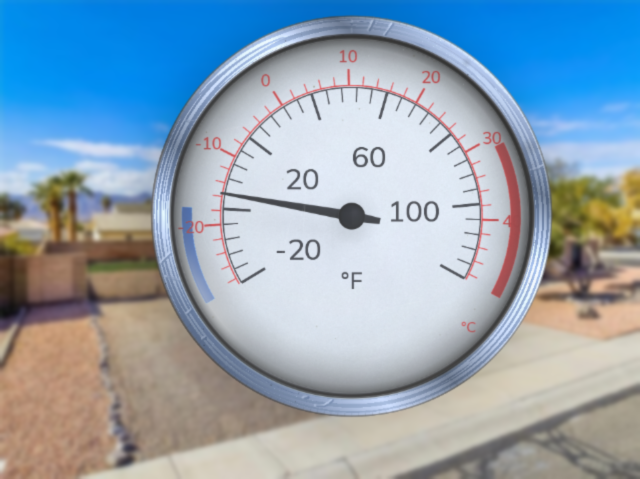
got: 4 °F
